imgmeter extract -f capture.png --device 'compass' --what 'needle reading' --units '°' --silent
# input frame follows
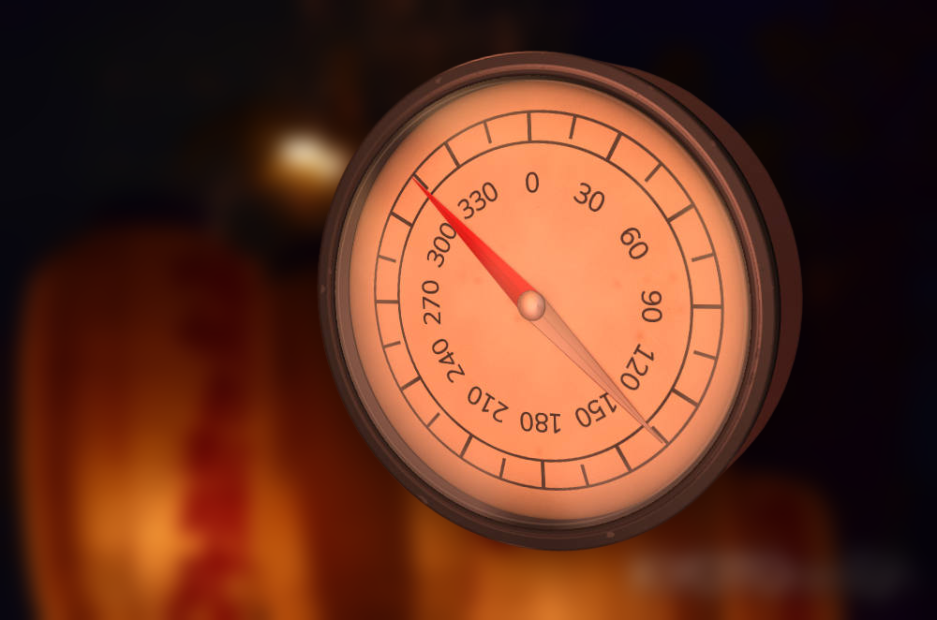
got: 315 °
